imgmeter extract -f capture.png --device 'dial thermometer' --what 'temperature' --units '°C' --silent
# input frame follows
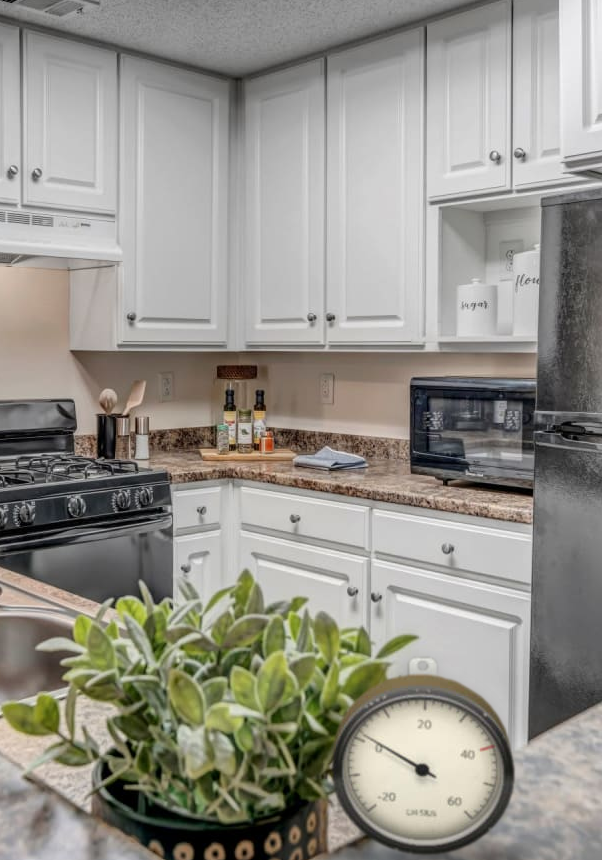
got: 2 °C
